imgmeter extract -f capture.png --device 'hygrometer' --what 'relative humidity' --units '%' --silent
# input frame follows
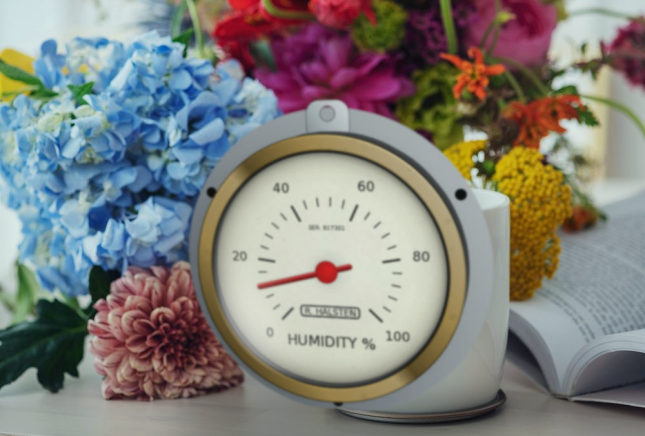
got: 12 %
